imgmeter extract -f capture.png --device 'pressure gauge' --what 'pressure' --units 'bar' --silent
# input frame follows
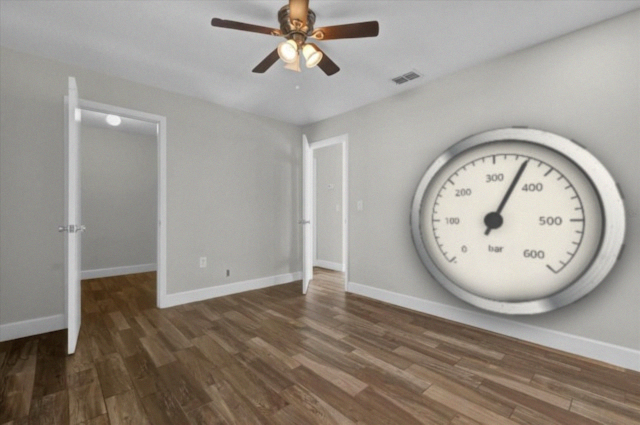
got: 360 bar
